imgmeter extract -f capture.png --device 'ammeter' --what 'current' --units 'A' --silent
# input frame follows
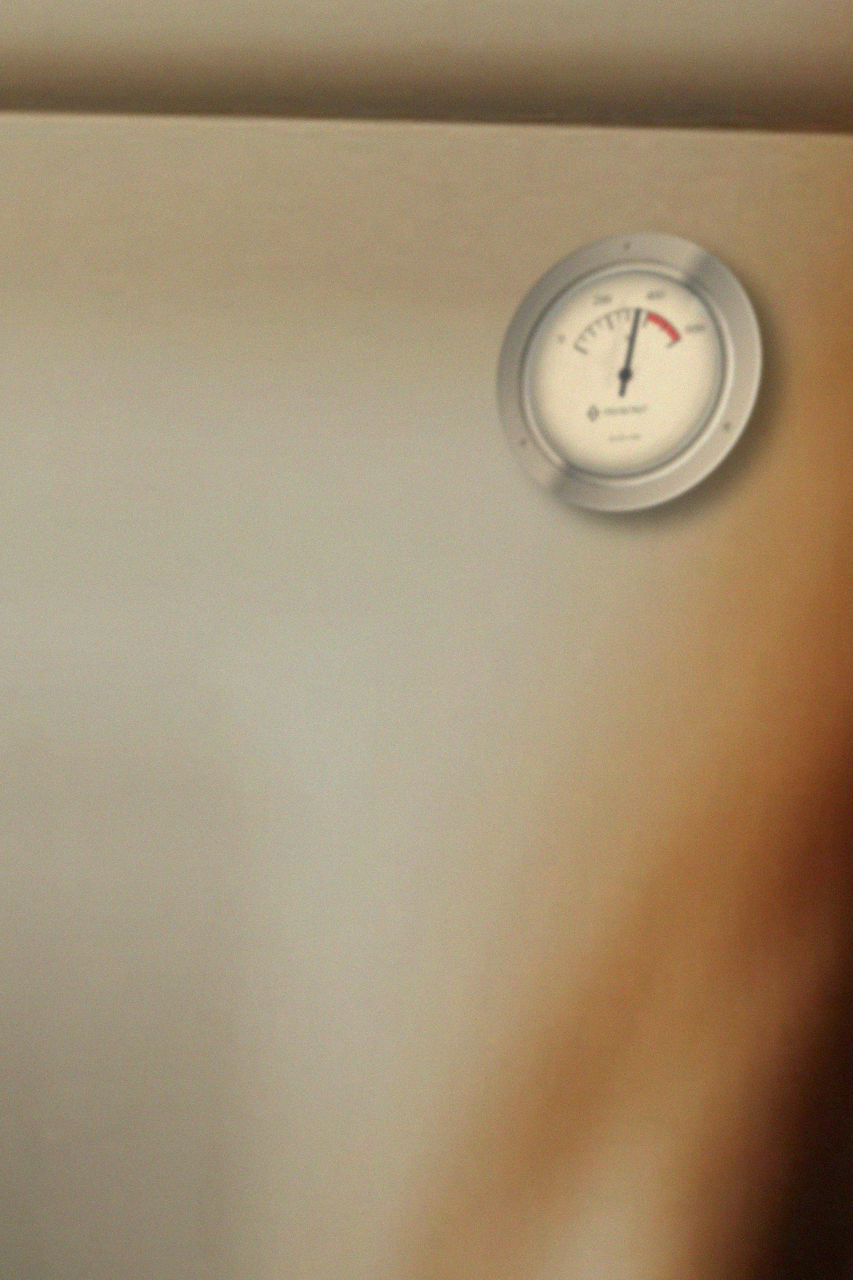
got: 350 A
